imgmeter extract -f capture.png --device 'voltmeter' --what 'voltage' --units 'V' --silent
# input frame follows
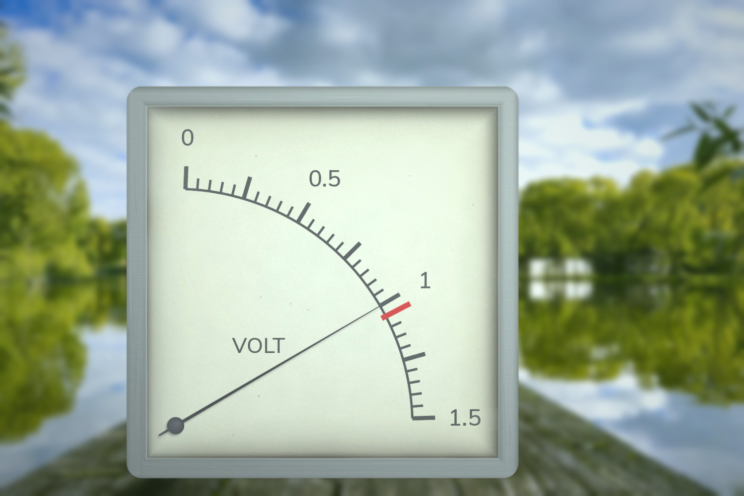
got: 1 V
